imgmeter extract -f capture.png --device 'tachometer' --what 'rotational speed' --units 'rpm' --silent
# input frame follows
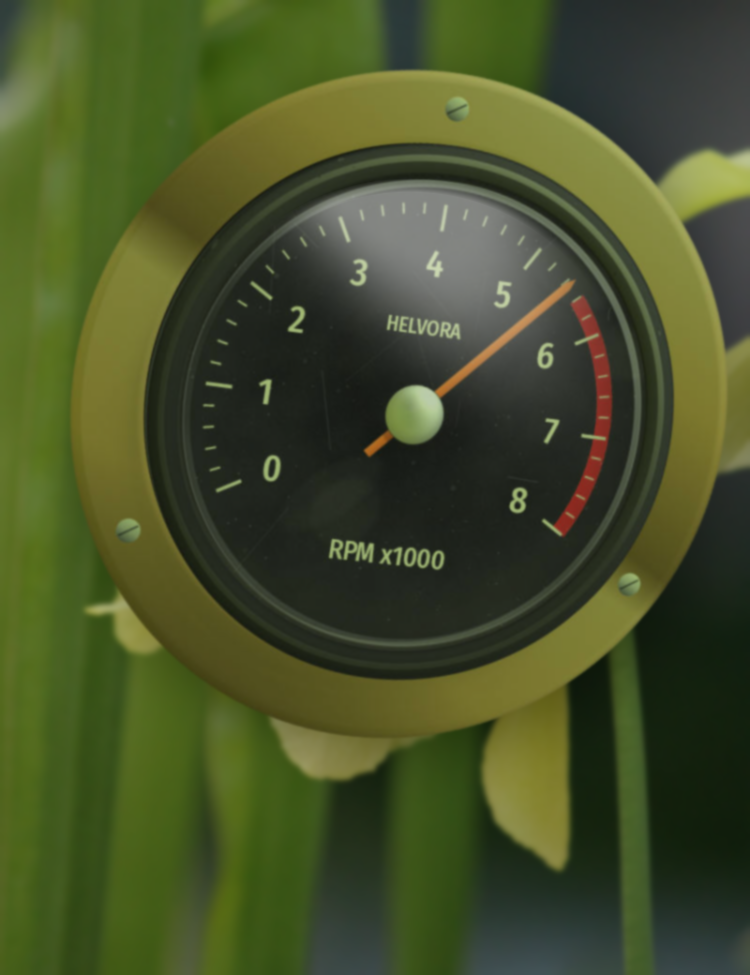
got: 5400 rpm
